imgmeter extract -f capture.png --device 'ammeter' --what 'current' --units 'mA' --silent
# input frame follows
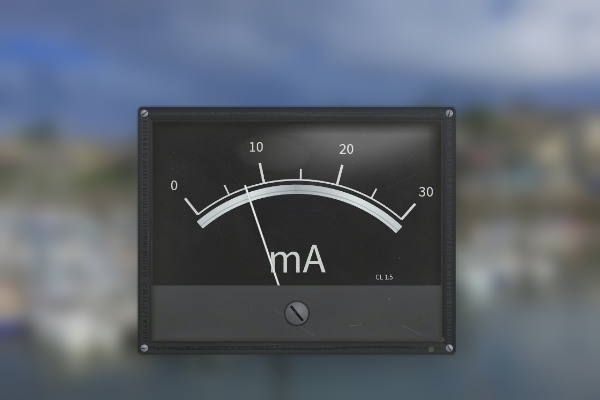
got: 7.5 mA
